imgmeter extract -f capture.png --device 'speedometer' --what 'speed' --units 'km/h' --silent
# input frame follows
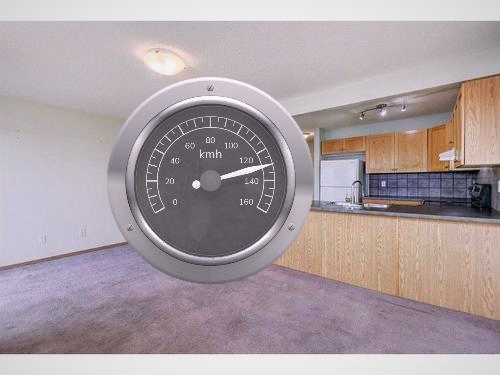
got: 130 km/h
